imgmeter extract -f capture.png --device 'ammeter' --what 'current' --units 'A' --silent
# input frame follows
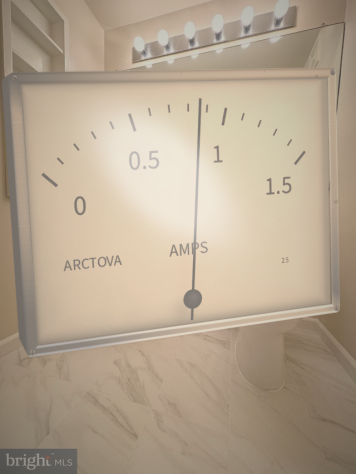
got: 0.85 A
